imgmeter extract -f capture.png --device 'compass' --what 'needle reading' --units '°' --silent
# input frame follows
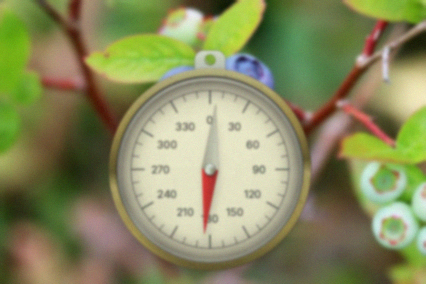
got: 185 °
